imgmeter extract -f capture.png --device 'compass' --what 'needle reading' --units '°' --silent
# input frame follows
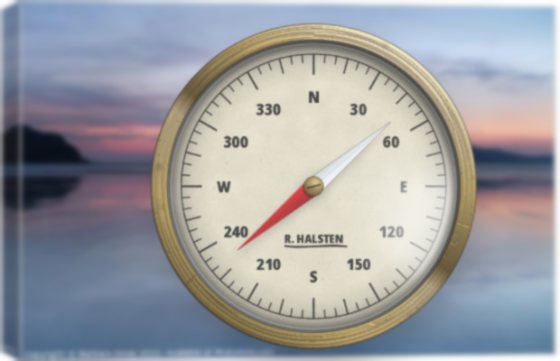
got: 230 °
